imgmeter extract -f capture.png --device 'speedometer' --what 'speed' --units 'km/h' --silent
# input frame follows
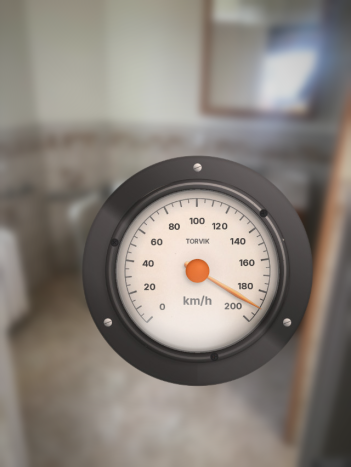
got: 190 km/h
